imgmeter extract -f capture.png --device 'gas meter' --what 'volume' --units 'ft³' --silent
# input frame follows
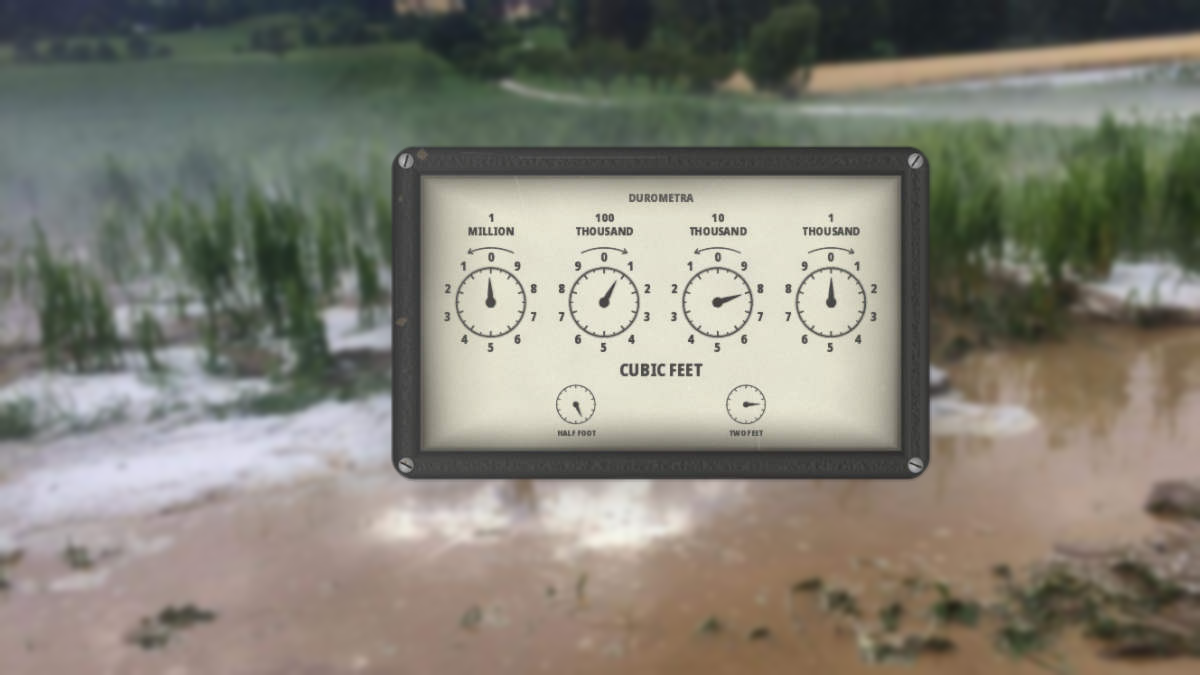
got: 8000 ft³
